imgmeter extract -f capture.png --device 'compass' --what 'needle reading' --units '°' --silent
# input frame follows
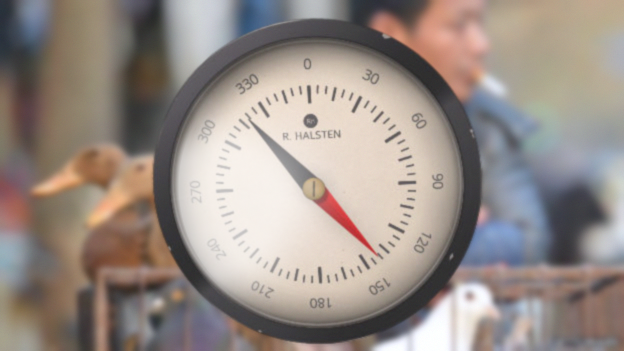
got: 140 °
